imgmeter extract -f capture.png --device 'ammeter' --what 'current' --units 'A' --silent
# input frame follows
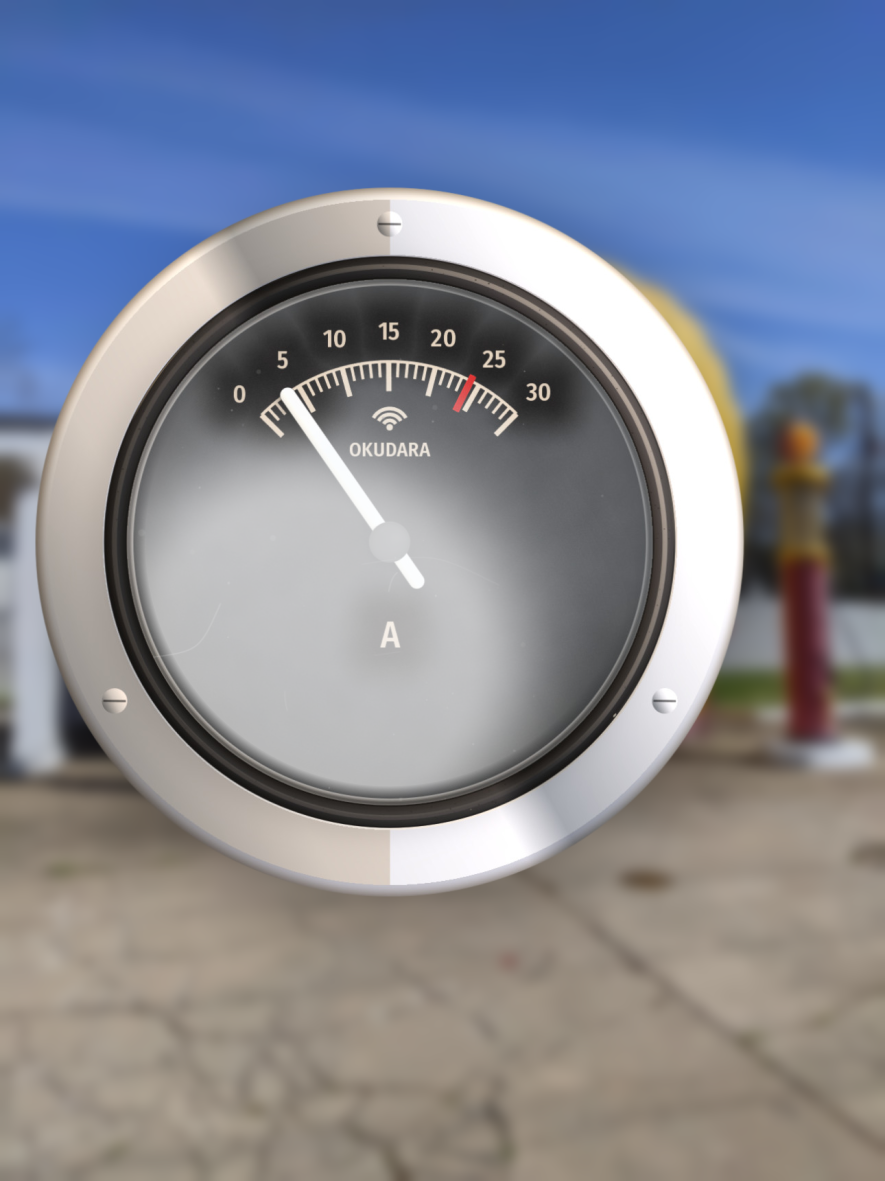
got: 3.5 A
